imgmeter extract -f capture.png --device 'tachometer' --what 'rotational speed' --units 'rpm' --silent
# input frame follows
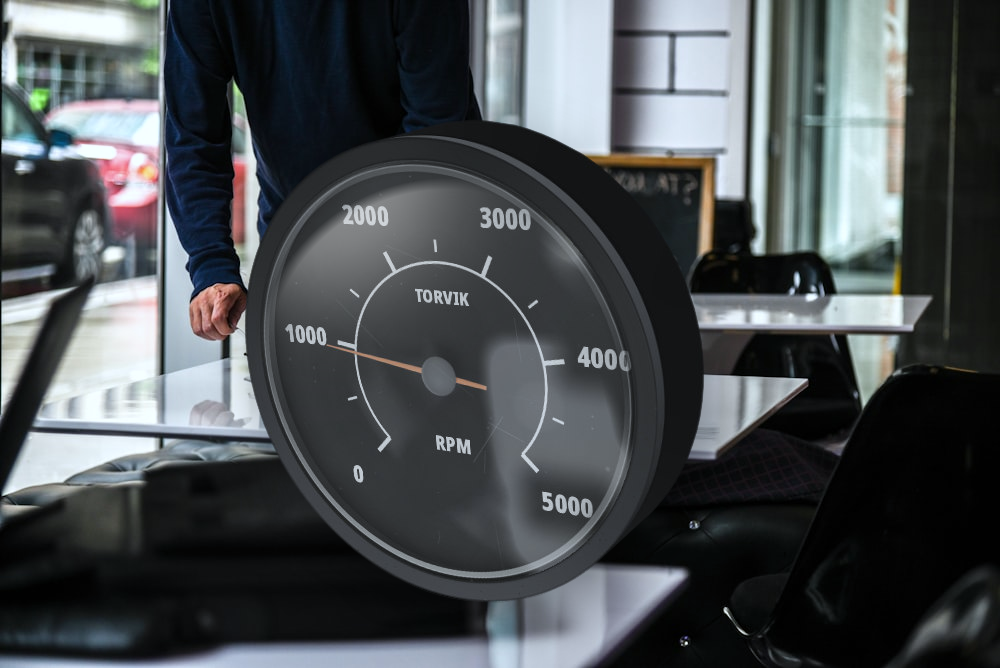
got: 1000 rpm
